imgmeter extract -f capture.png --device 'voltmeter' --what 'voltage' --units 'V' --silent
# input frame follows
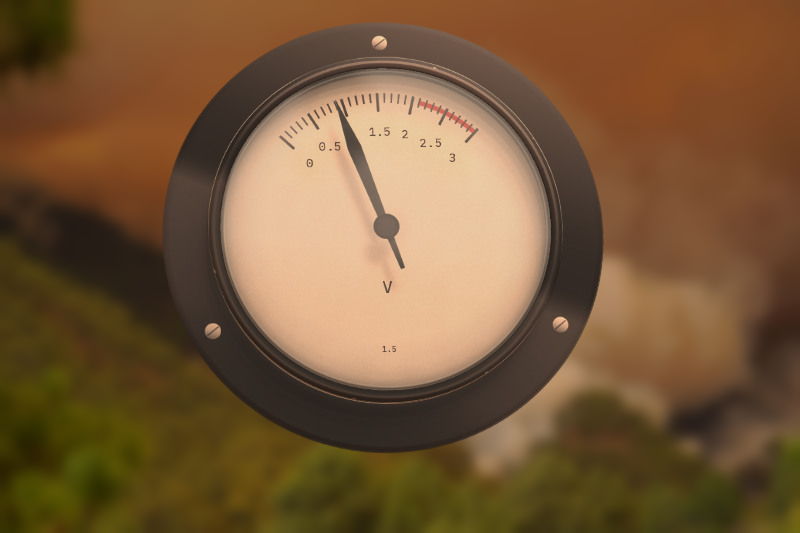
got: 0.9 V
